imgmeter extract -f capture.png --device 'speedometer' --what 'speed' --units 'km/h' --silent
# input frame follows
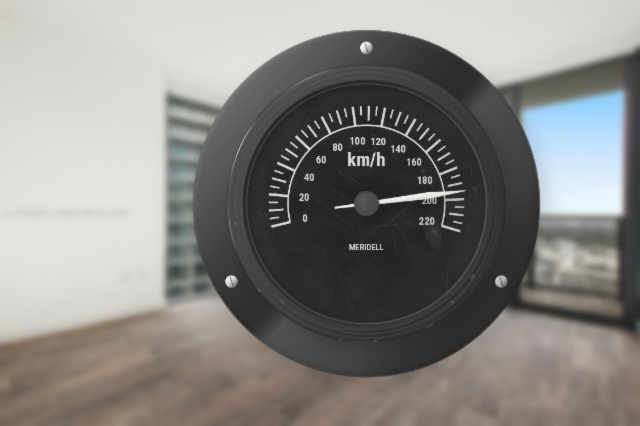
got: 195 km/h
